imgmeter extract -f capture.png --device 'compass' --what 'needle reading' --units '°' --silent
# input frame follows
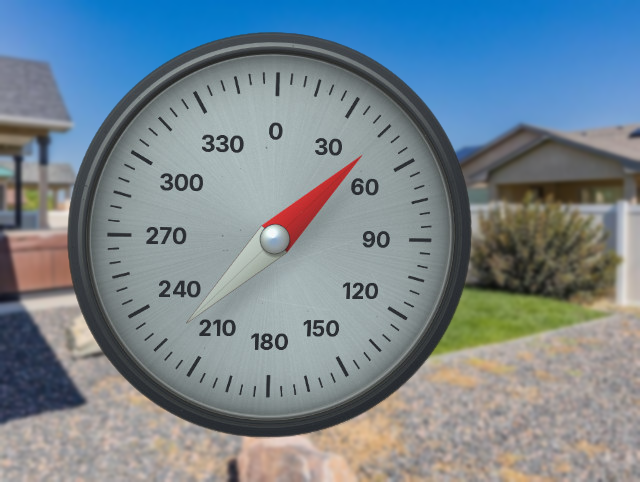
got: 45 °
